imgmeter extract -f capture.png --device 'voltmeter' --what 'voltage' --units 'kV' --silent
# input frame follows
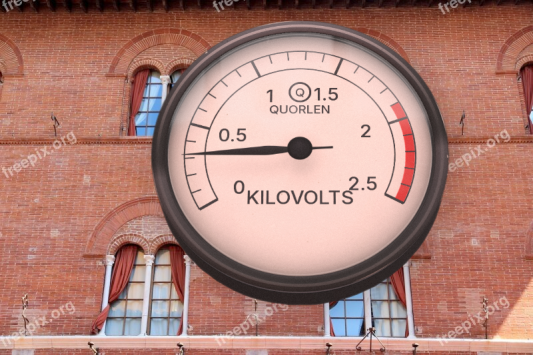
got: 0.3 kV
